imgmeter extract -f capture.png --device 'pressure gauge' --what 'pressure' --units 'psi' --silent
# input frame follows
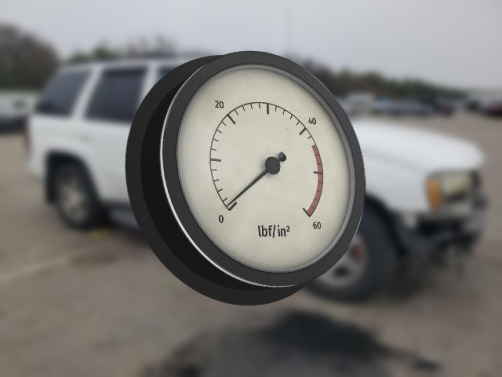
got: 1 psi
